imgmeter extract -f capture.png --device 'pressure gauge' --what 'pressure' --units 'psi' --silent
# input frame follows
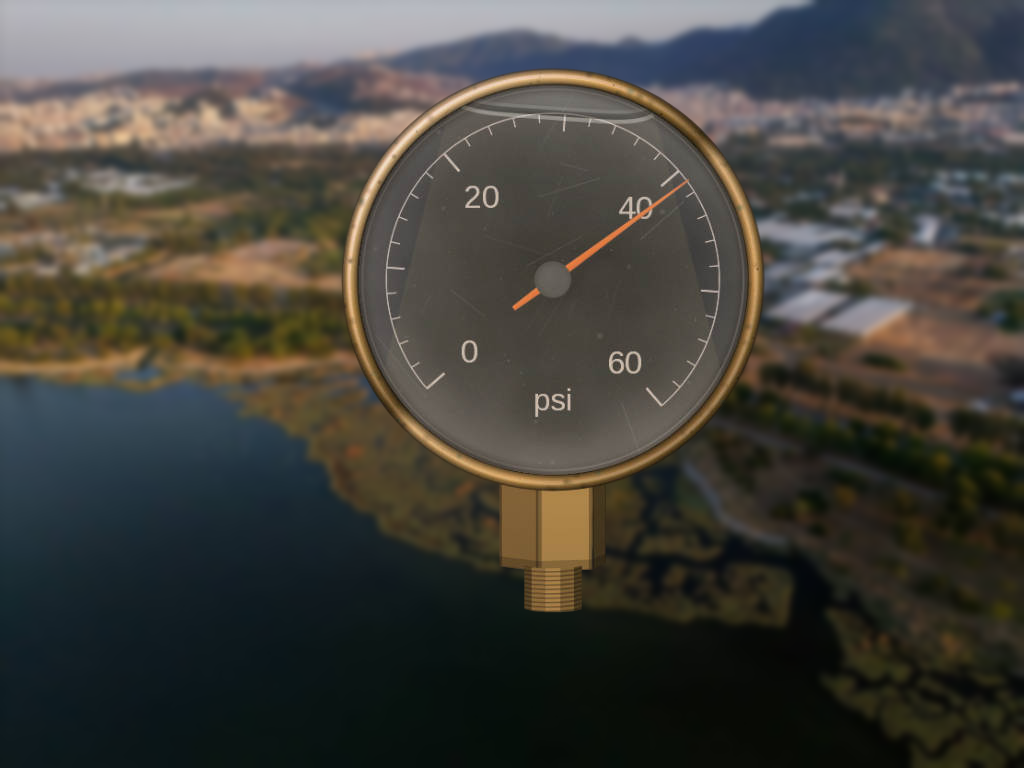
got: 41 psi
